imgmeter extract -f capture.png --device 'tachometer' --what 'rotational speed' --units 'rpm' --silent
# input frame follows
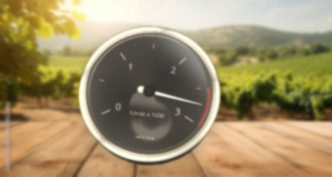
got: 2750 rpm
